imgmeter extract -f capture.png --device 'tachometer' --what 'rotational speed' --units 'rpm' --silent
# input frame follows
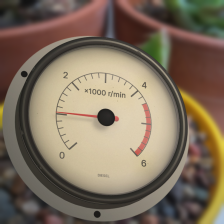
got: 1000 rpm
